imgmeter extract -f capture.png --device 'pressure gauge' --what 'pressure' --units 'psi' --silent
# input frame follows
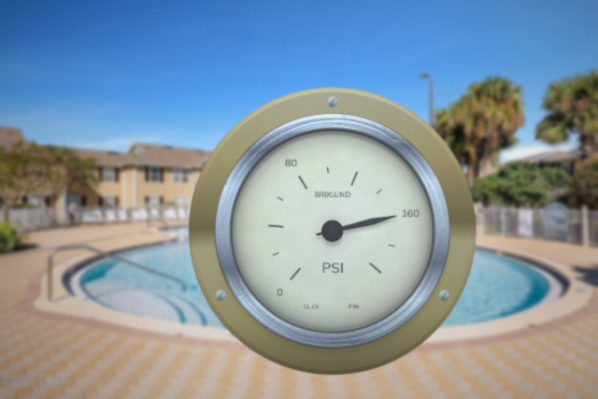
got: 160 psi
